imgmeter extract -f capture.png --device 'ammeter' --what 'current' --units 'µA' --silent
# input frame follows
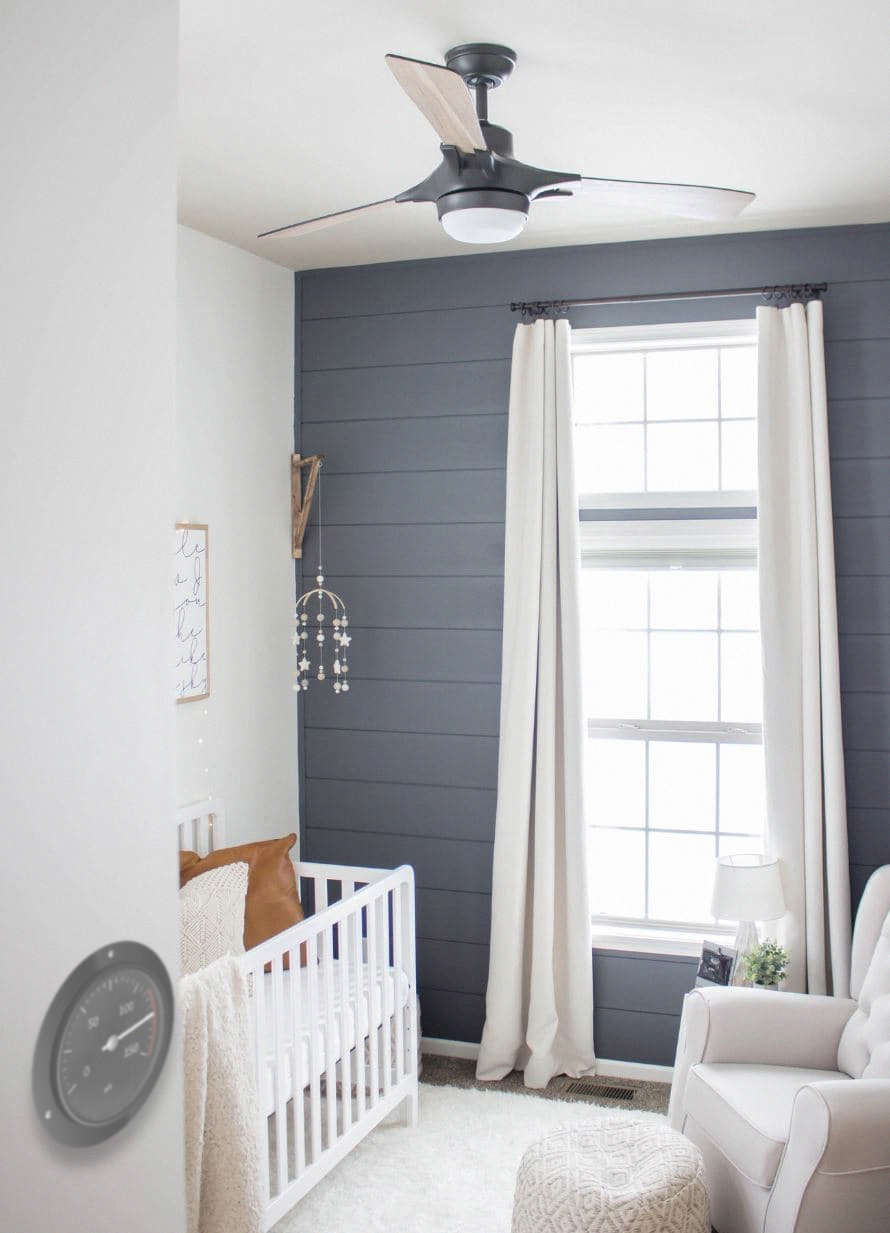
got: 125 µA
